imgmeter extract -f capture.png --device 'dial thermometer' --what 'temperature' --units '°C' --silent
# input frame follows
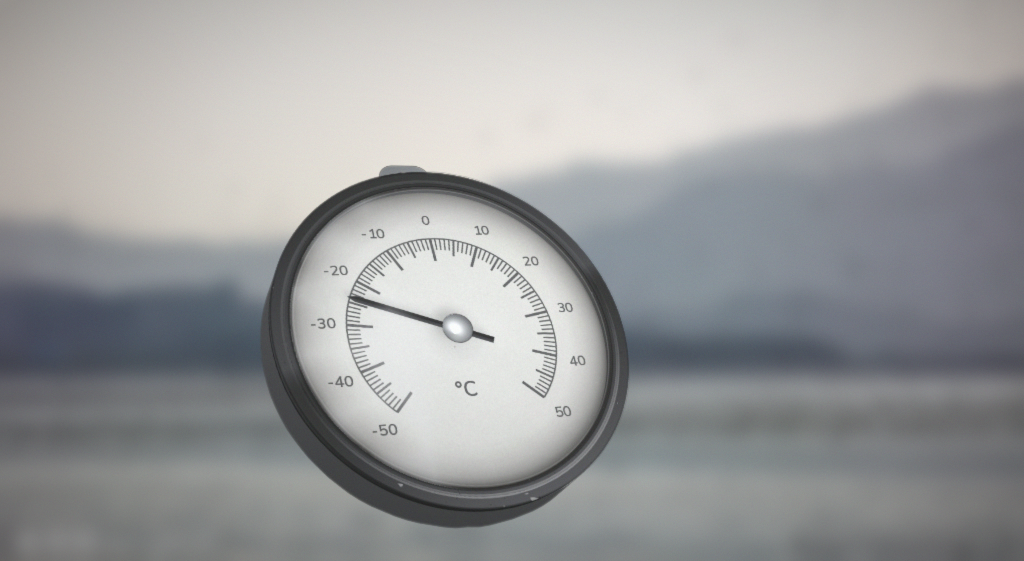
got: -25 °C
